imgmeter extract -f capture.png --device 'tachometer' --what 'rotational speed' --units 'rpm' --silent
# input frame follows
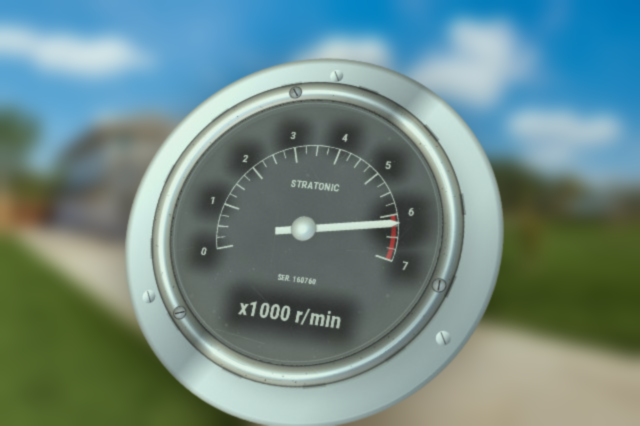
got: 6250 rpm
